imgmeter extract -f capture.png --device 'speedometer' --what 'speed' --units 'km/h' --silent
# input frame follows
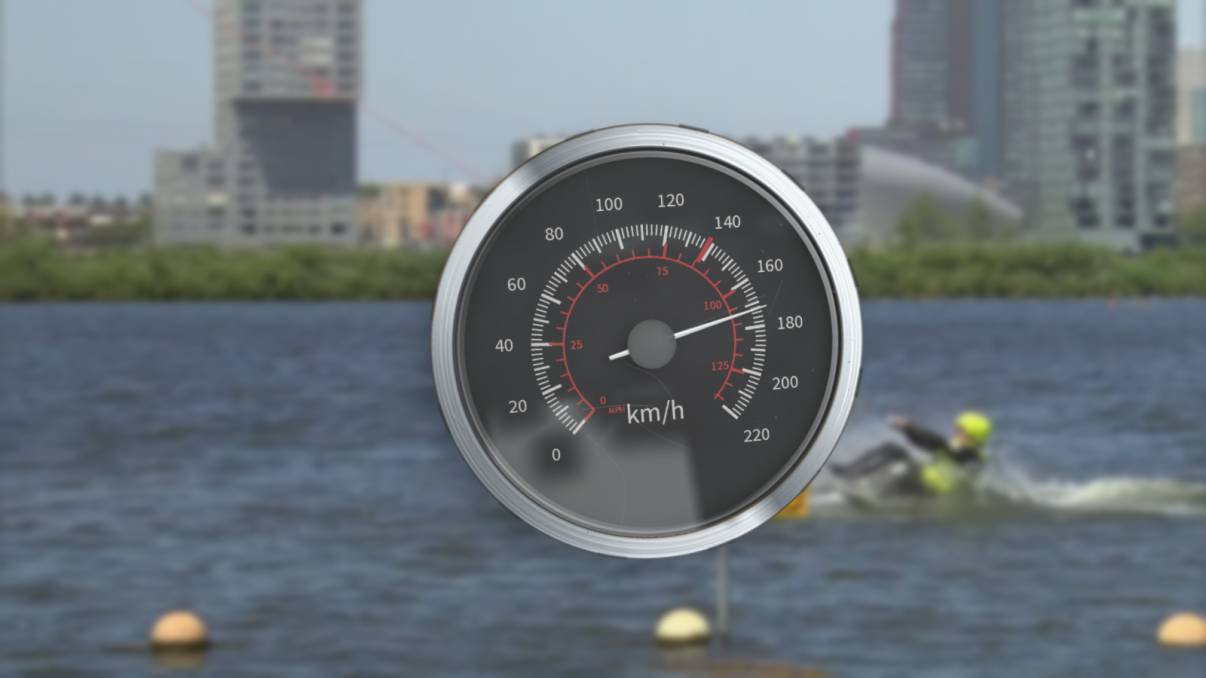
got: 172 km/h
